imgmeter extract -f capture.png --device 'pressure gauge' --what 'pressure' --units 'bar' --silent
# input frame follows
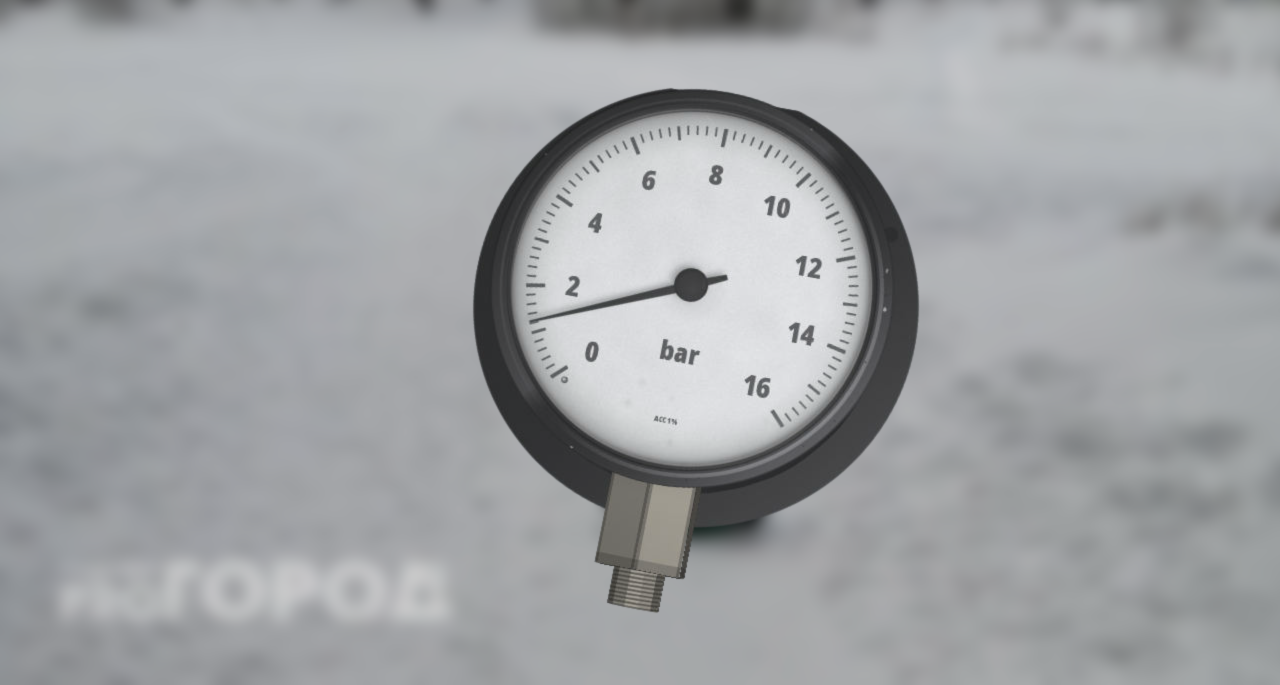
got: 1.2 bar
